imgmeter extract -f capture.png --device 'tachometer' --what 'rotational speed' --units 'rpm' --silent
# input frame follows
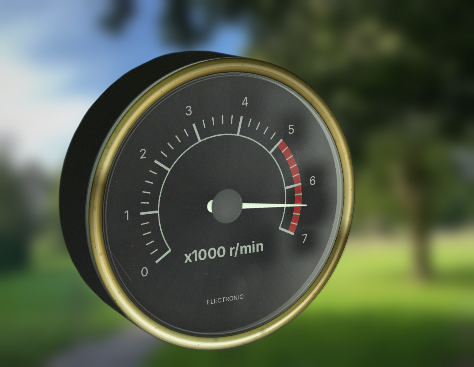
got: 6400 rpm
